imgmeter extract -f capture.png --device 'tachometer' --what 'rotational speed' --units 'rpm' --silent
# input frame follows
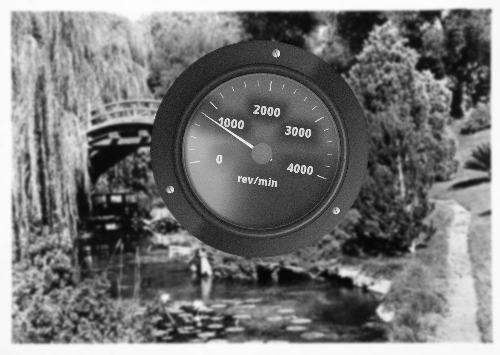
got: 800 rpm
